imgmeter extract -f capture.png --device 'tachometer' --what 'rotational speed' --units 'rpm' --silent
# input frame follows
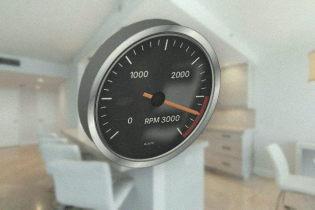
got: 2700 rpm
